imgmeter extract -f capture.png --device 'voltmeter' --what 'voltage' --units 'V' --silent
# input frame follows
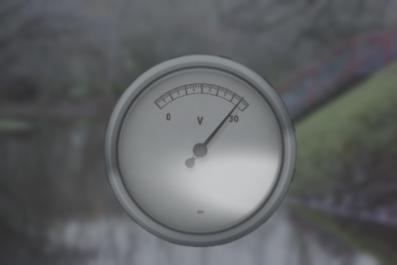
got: 27.5 V
